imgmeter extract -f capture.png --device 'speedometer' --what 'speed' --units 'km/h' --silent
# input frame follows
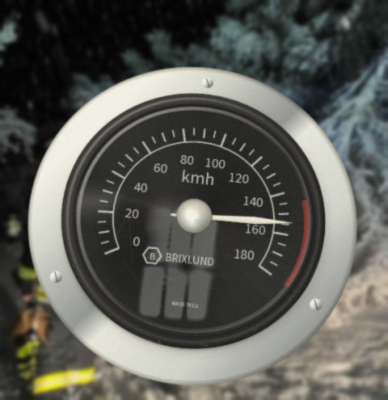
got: 155 km/h
